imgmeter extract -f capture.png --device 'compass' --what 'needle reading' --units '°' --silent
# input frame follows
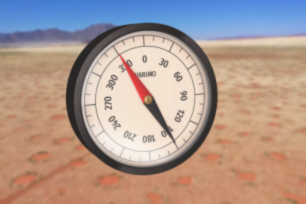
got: 330 °
